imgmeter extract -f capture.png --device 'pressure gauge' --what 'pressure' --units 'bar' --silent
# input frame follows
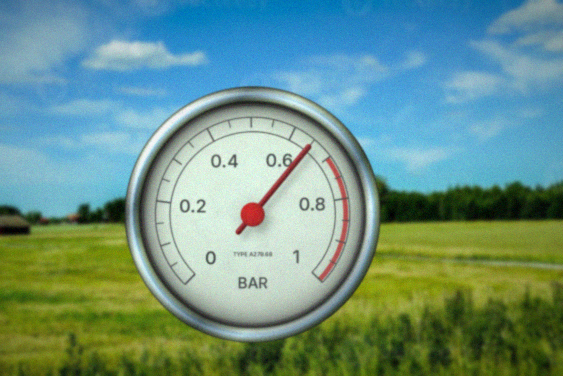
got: 0.65 bar
